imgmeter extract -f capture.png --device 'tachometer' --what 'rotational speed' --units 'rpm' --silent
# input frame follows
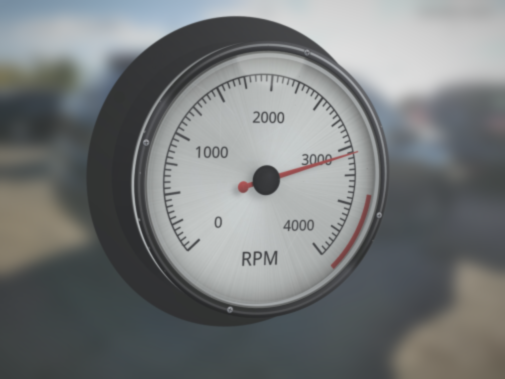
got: 3050 rpm
